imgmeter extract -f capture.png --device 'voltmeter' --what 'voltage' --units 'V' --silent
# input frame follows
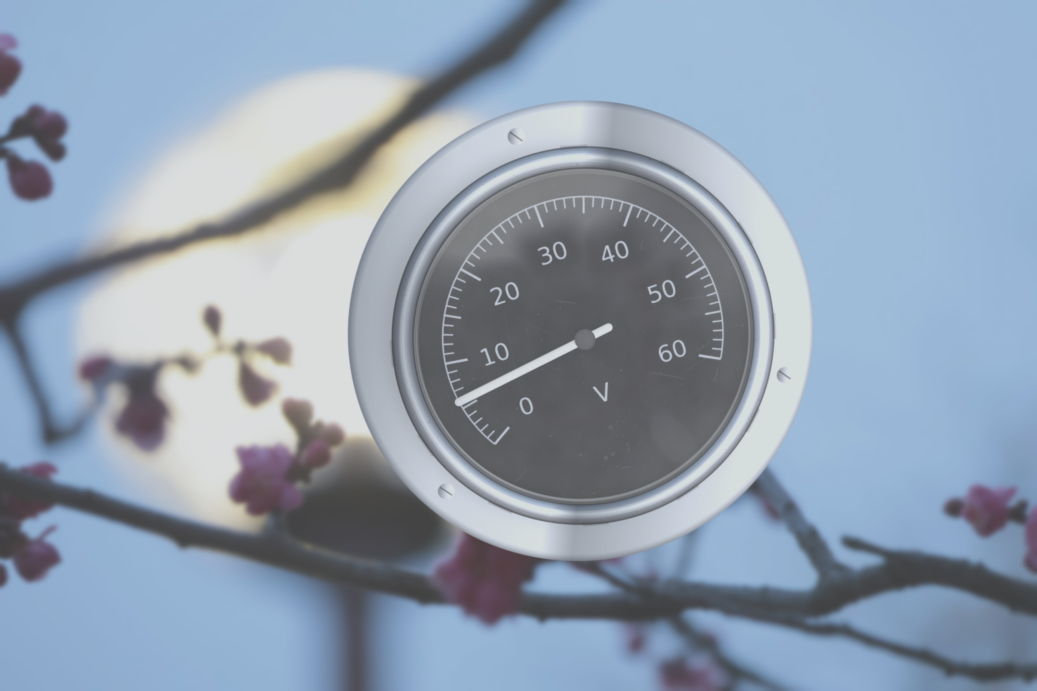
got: 6 V
